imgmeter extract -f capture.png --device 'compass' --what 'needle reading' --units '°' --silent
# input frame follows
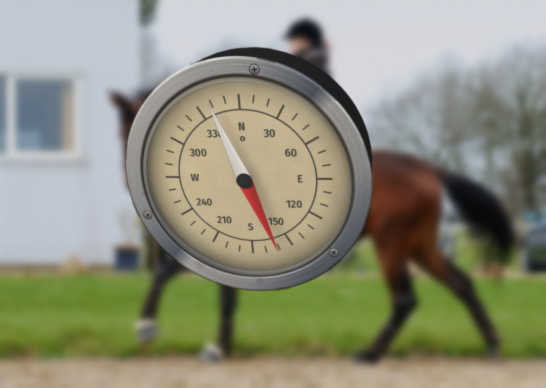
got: 160 °
